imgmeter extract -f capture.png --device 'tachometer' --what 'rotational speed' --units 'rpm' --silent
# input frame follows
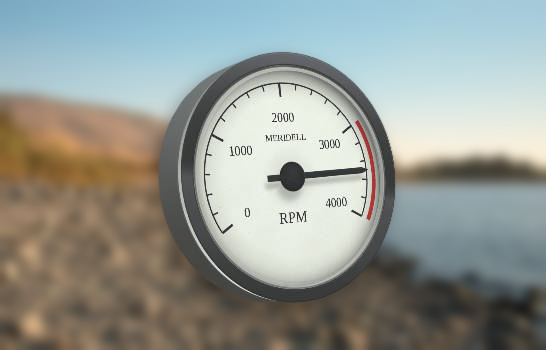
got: 3500 rpm
